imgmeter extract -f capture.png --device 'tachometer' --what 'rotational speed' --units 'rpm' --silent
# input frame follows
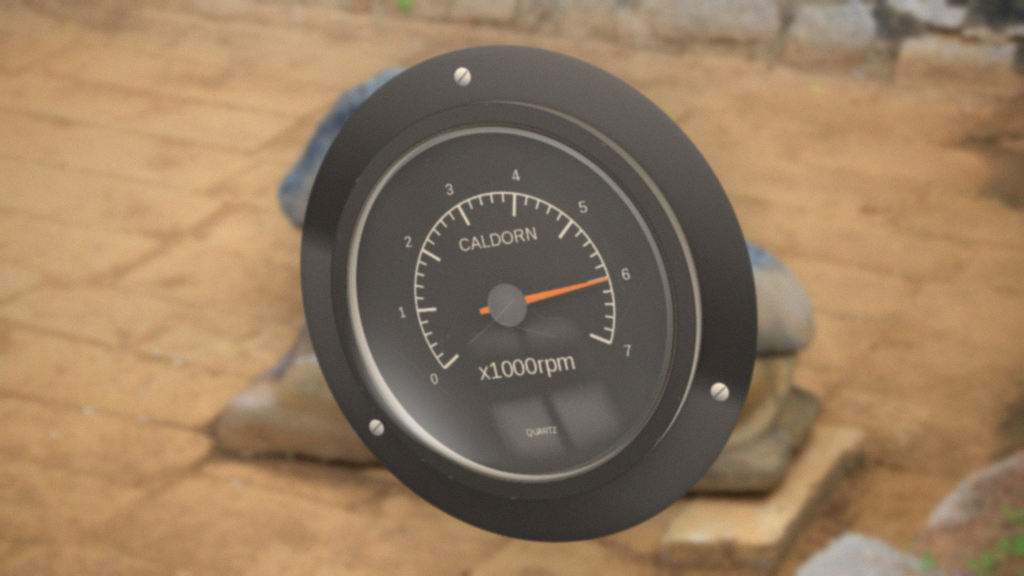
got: 6000 rpm
